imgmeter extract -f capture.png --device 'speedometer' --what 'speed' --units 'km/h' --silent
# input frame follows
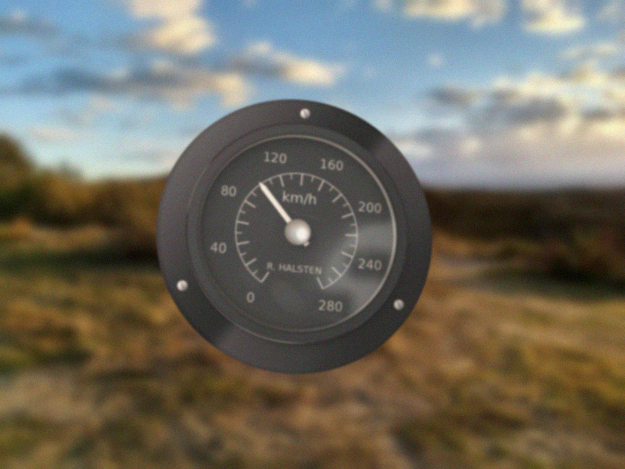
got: 100 km/h
